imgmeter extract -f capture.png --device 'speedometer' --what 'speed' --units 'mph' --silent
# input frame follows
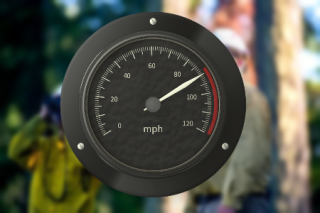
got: 90 mph
